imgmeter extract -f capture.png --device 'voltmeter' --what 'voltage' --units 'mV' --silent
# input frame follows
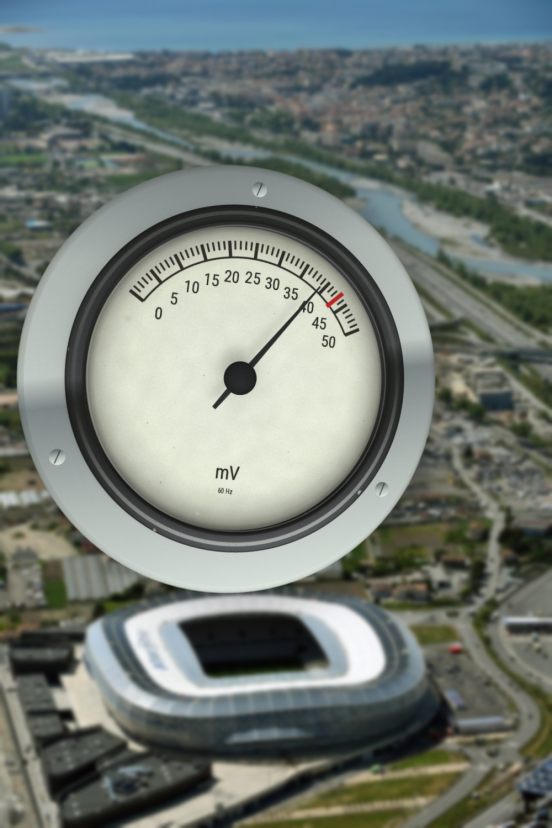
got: 39 mV
